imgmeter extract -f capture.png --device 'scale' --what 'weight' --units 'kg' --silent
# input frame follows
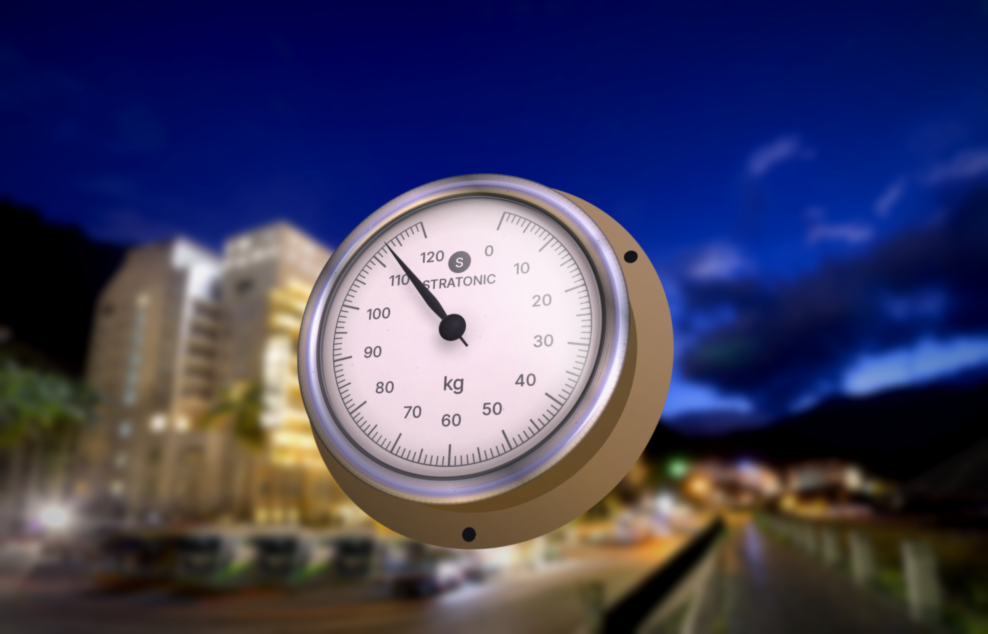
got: 113 kg
